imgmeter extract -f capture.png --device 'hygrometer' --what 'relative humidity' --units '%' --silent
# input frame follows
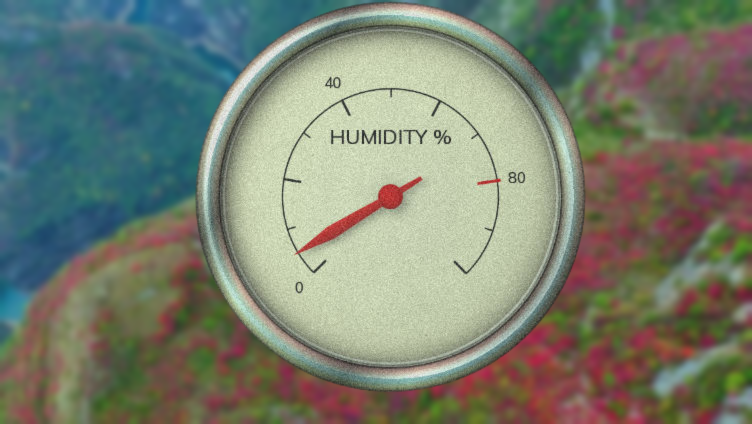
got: 5 %
